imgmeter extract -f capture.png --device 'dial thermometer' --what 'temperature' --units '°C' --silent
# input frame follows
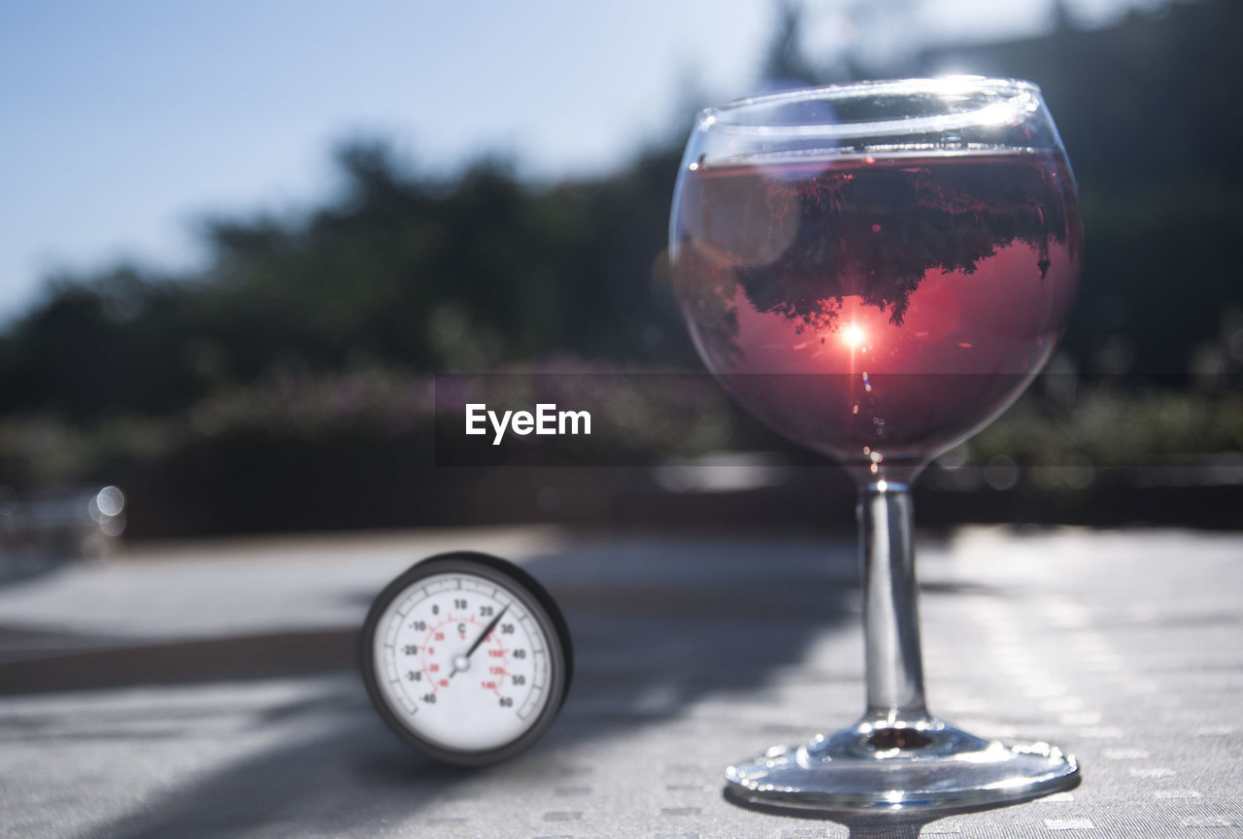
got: 25 °C
